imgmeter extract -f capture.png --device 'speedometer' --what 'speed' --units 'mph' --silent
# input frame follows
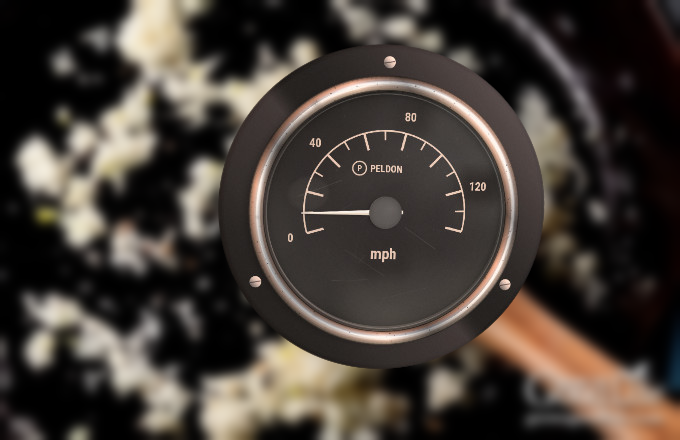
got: 10 mph
